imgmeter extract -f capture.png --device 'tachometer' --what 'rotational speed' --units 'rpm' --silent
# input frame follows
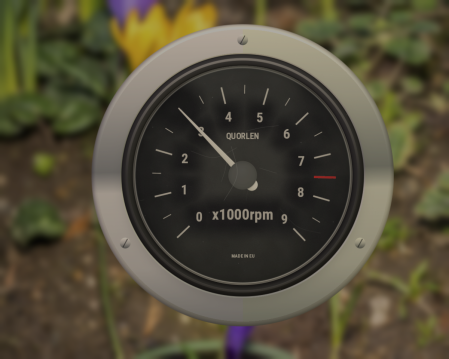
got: 3000 rpm
